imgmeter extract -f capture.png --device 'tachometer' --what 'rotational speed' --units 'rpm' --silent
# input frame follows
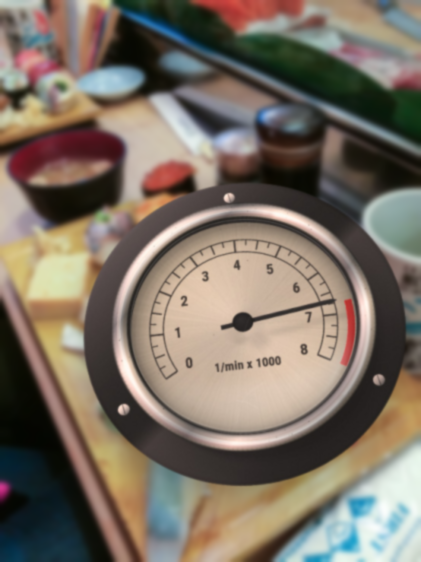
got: 6750 rpm
